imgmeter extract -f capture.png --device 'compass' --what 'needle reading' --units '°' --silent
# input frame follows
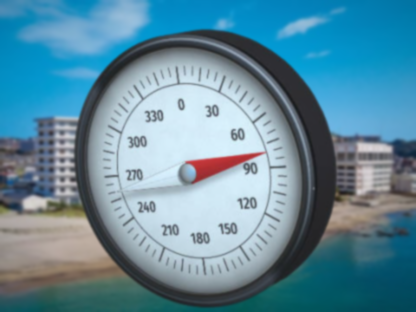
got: 80 °
